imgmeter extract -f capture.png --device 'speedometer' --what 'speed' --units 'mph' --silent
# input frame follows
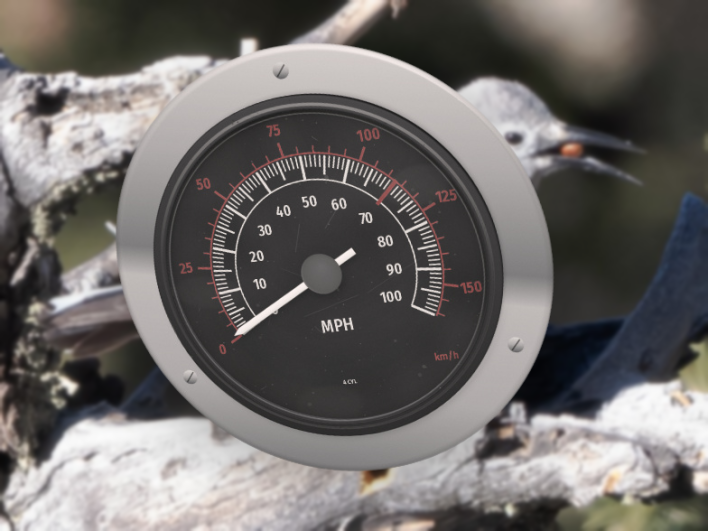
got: 1 mph
